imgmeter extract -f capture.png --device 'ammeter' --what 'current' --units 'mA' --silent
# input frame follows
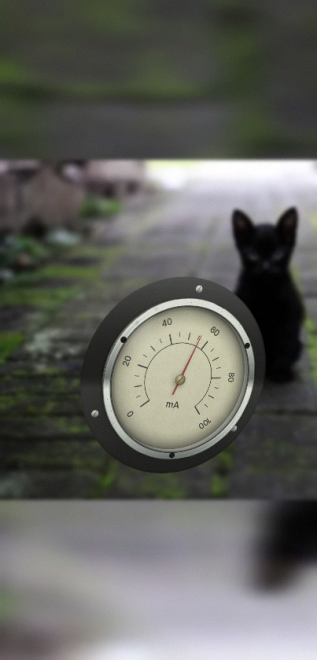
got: 55 mA
